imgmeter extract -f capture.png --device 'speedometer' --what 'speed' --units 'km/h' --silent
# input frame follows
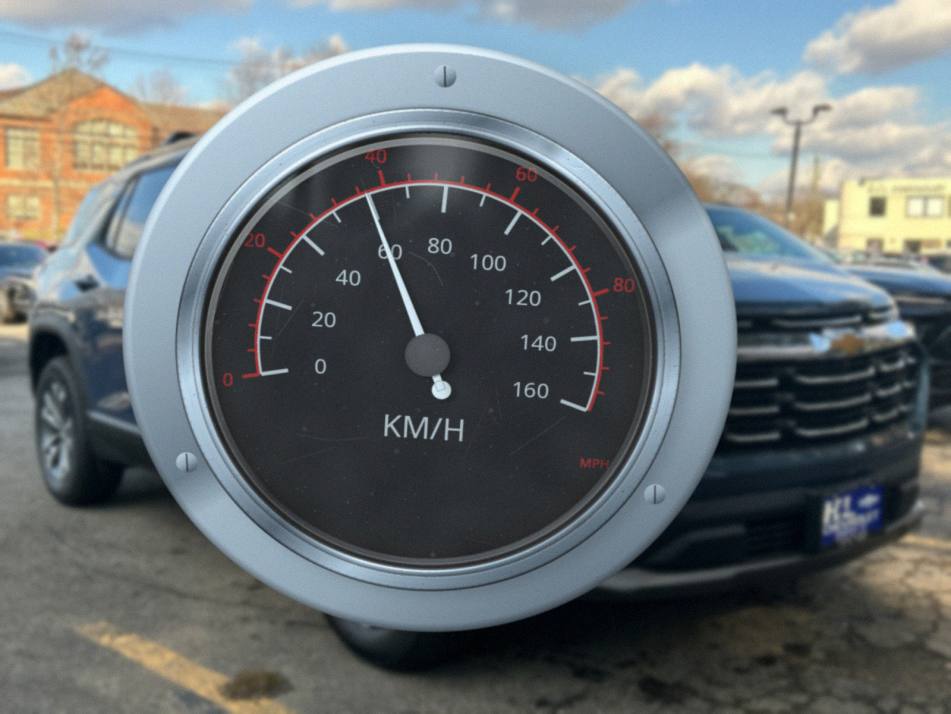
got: 60 km/h
